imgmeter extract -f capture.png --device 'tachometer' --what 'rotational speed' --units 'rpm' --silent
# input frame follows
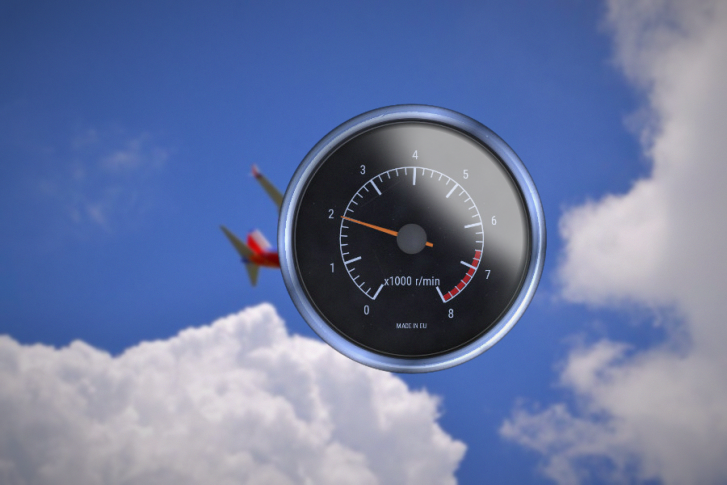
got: 2000 rpm
